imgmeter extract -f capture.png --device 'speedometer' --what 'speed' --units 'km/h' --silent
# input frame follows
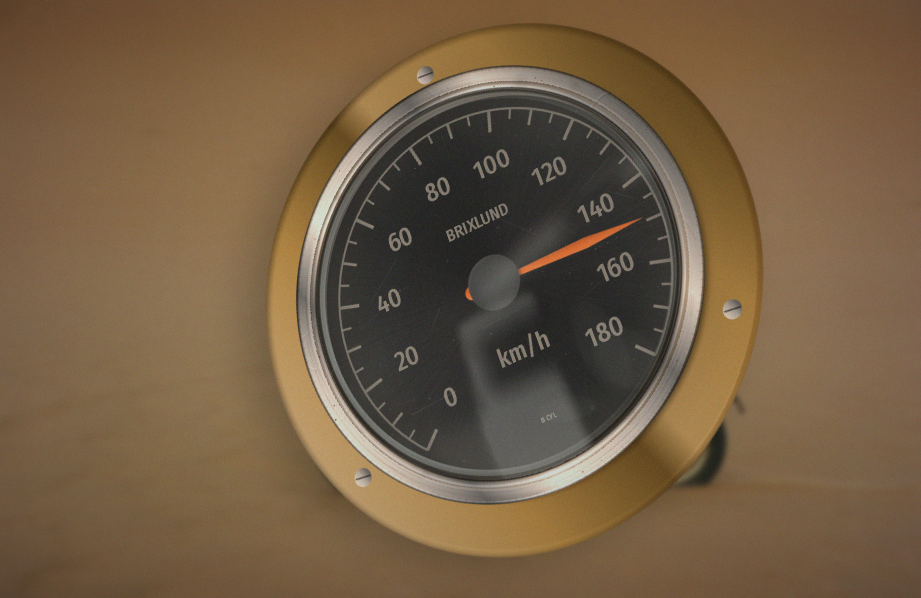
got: 150 km/h
